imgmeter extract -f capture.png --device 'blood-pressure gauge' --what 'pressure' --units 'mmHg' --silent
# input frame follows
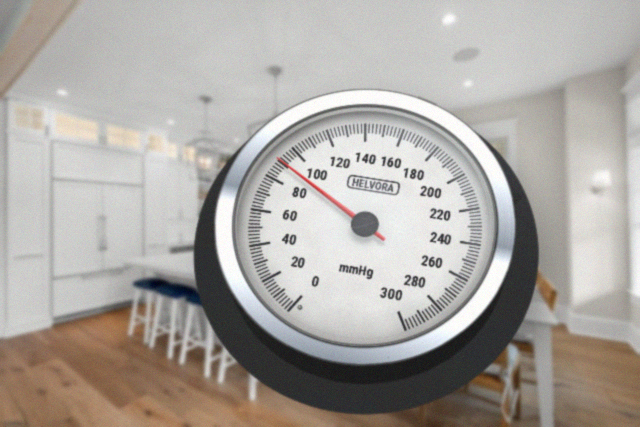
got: 90 mmHg
